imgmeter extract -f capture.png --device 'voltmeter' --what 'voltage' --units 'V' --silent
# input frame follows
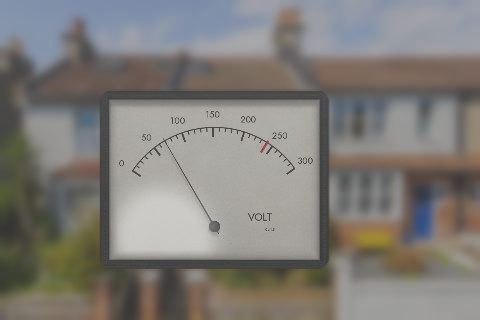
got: 70 V
